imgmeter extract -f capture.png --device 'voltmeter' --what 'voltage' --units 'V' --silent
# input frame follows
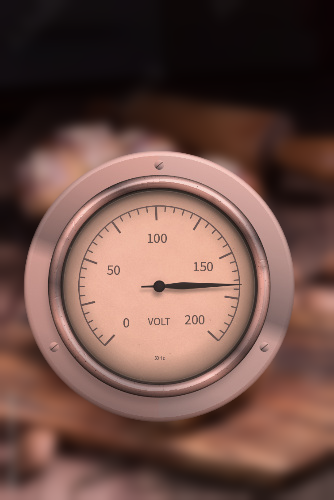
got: 167.5 V
